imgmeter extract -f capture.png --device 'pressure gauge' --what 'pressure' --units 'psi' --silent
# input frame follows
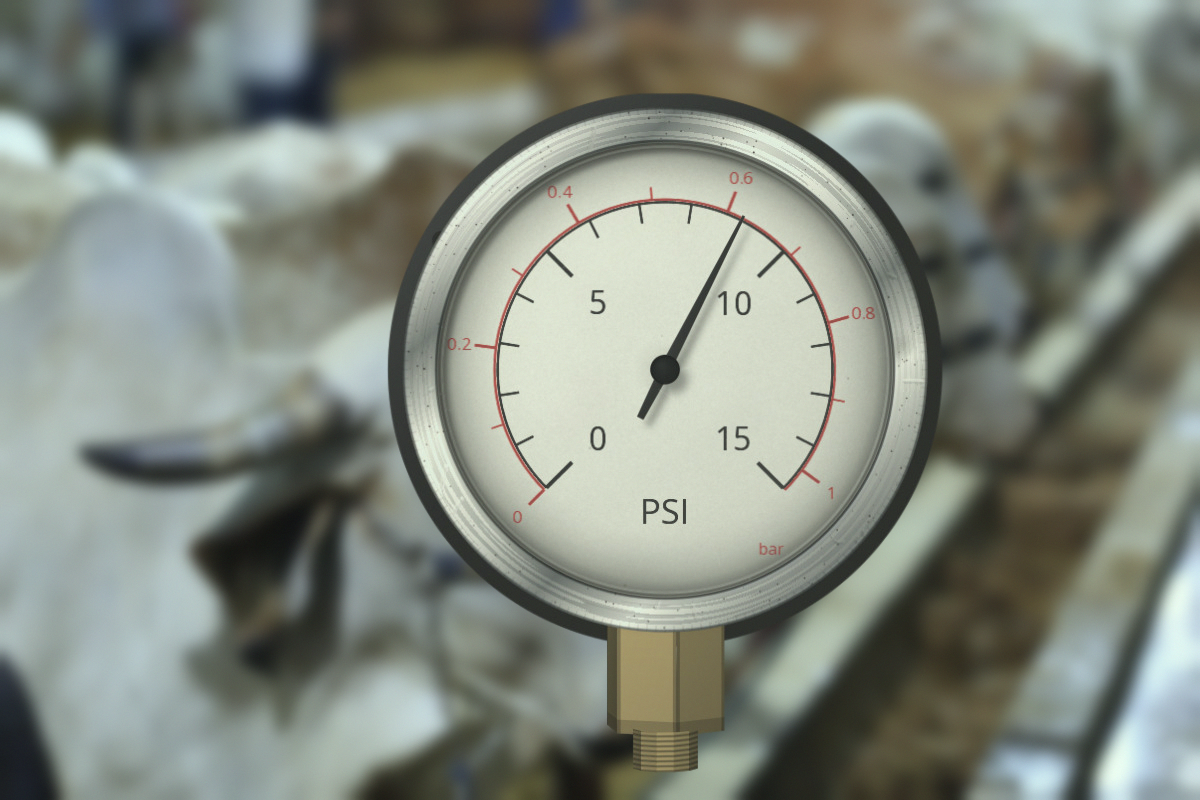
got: 9 psi
